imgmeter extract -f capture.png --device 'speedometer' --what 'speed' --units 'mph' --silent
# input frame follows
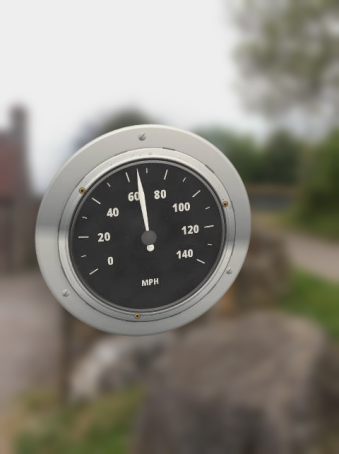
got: 65 mph
